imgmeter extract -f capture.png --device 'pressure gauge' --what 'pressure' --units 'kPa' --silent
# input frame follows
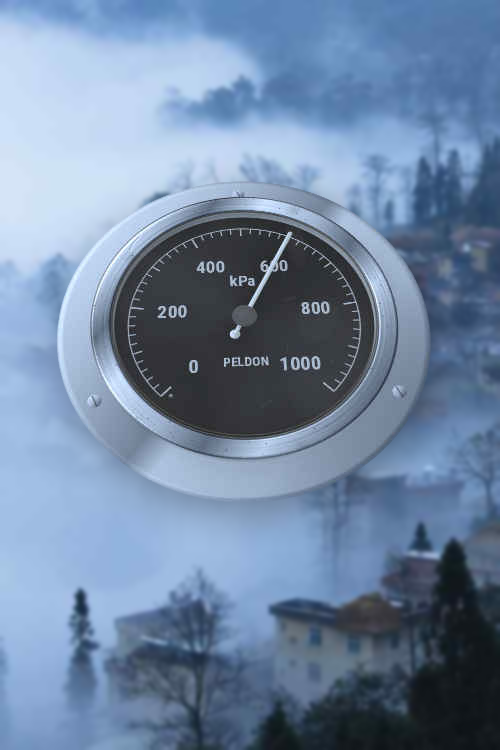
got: 600 kPa
